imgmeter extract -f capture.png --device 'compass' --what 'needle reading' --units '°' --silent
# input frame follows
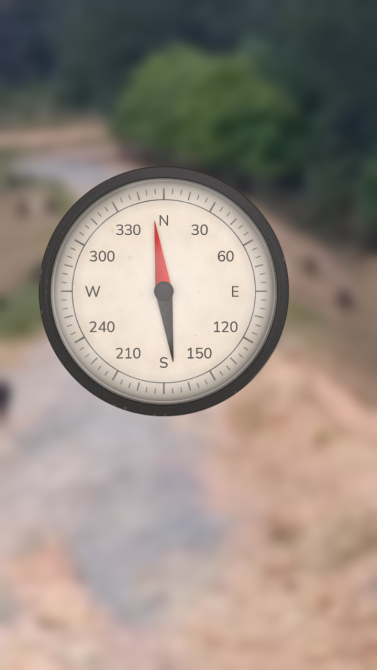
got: 352.5 °
